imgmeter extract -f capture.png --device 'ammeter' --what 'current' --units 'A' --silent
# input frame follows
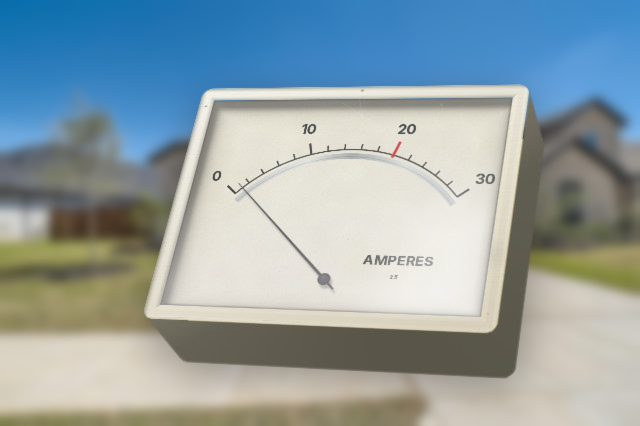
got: 1 A
